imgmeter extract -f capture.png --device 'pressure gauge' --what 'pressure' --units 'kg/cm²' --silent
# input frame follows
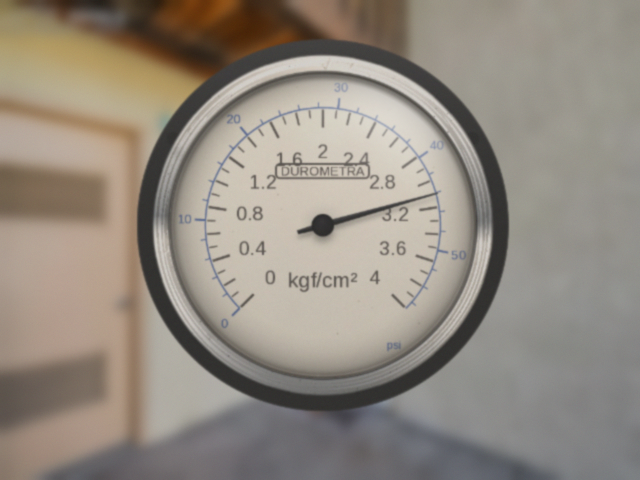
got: 3.1 kg/cm²
